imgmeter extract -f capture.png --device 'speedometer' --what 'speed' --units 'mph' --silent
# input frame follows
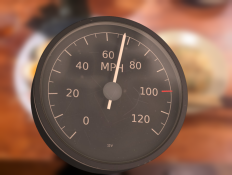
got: 67.5 mph
